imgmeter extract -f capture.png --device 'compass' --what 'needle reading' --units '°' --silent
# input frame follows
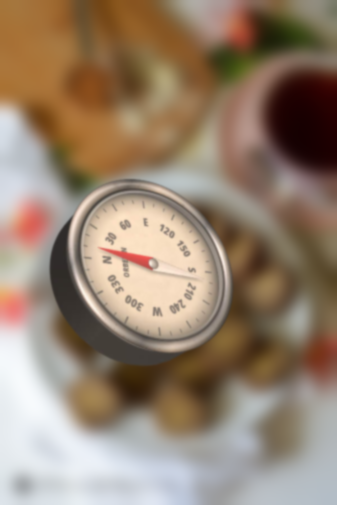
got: 10 °
